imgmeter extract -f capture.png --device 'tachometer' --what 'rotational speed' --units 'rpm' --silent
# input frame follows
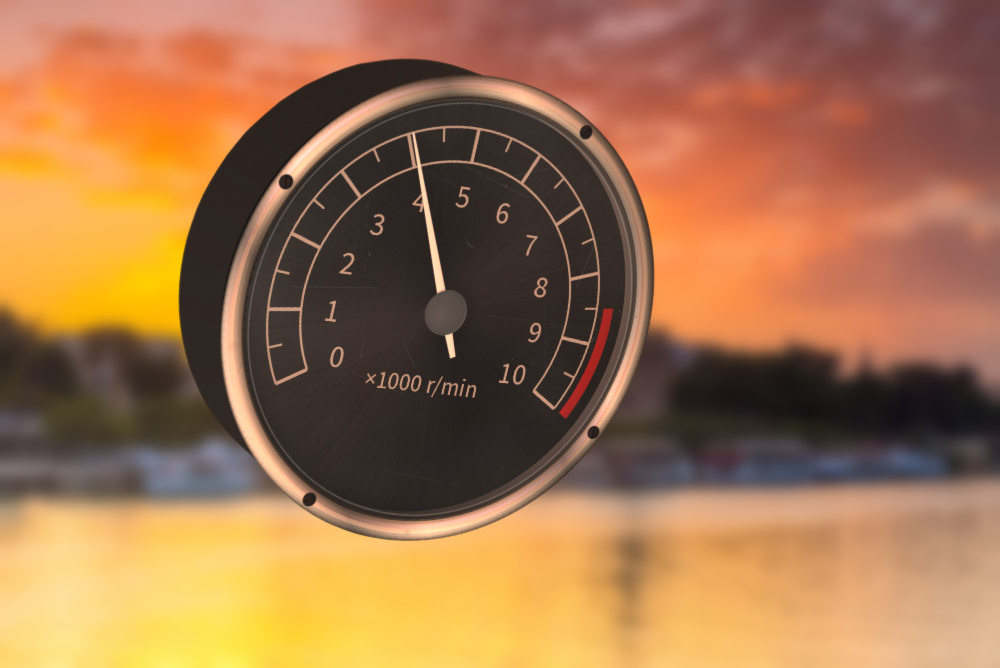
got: 4000 rpm
